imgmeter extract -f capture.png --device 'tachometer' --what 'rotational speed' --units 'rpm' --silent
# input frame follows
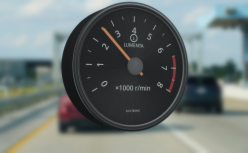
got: 2500 rpm
